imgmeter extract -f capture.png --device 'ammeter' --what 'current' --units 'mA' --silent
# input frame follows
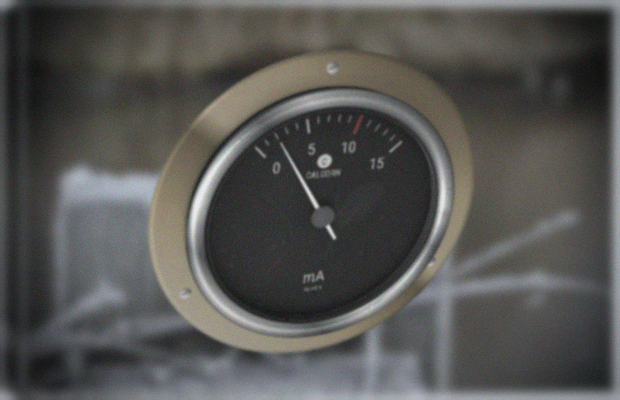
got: 2 mA
